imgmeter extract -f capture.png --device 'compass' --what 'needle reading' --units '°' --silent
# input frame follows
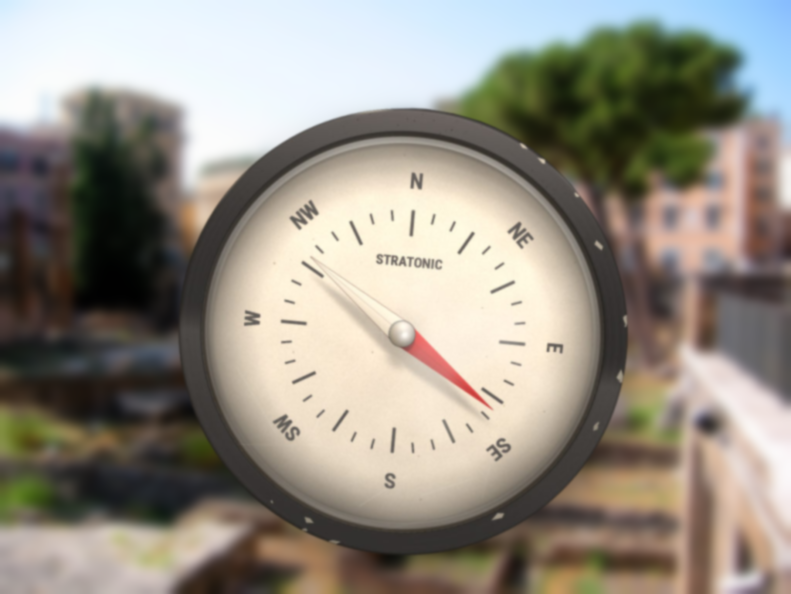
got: 125 °
